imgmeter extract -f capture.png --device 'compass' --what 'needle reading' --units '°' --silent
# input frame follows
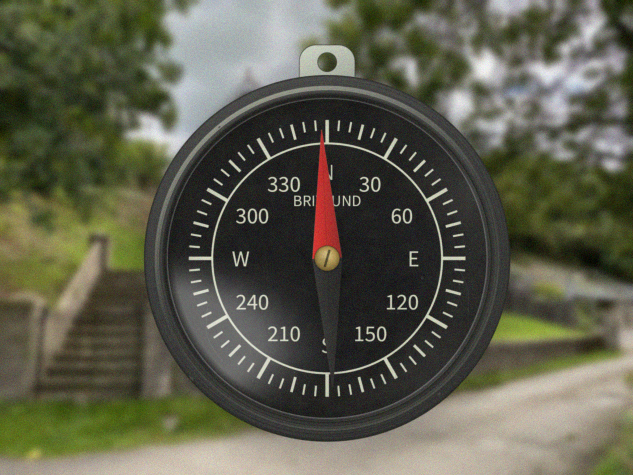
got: 357.5 °
